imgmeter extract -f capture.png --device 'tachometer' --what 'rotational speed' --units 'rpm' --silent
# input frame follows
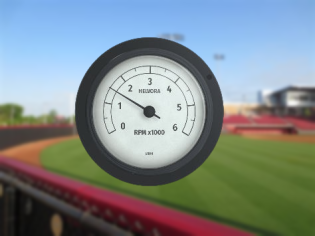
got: 1500 rpm
